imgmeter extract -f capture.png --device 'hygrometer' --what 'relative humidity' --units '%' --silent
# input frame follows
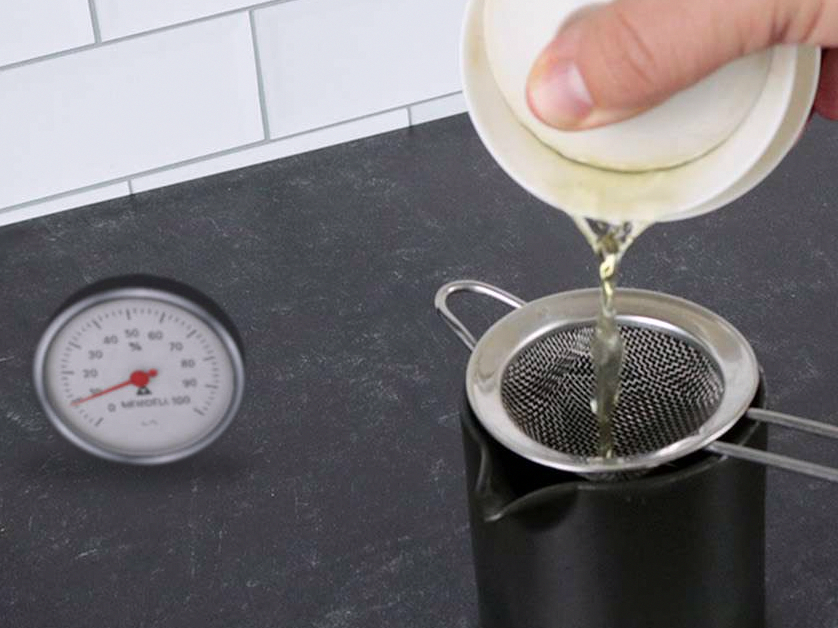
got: 10 %
